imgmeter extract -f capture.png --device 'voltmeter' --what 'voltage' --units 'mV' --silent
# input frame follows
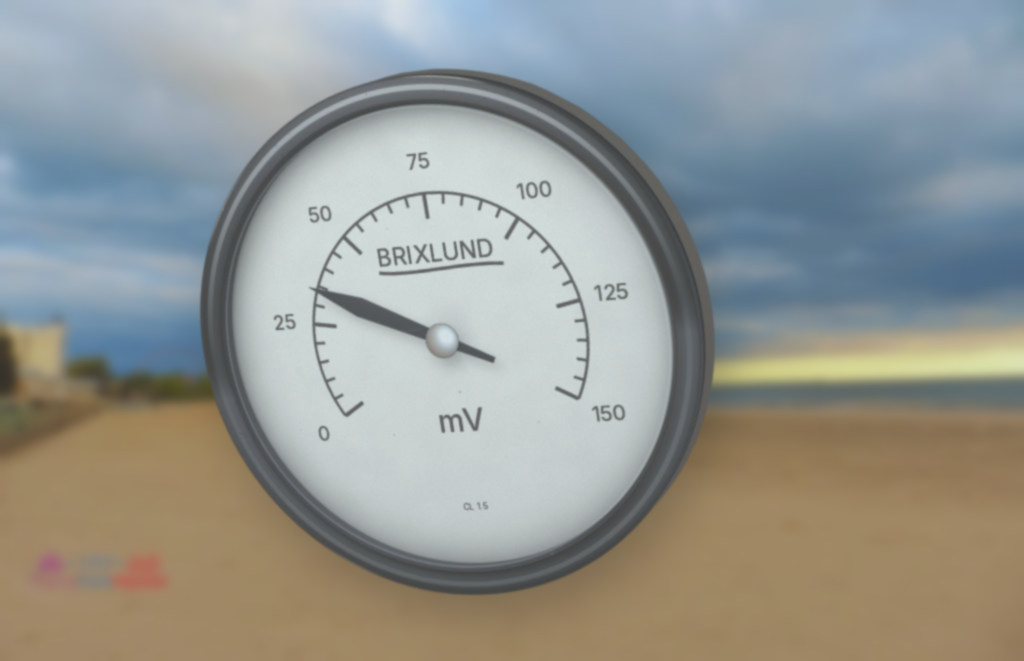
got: 35 mV
